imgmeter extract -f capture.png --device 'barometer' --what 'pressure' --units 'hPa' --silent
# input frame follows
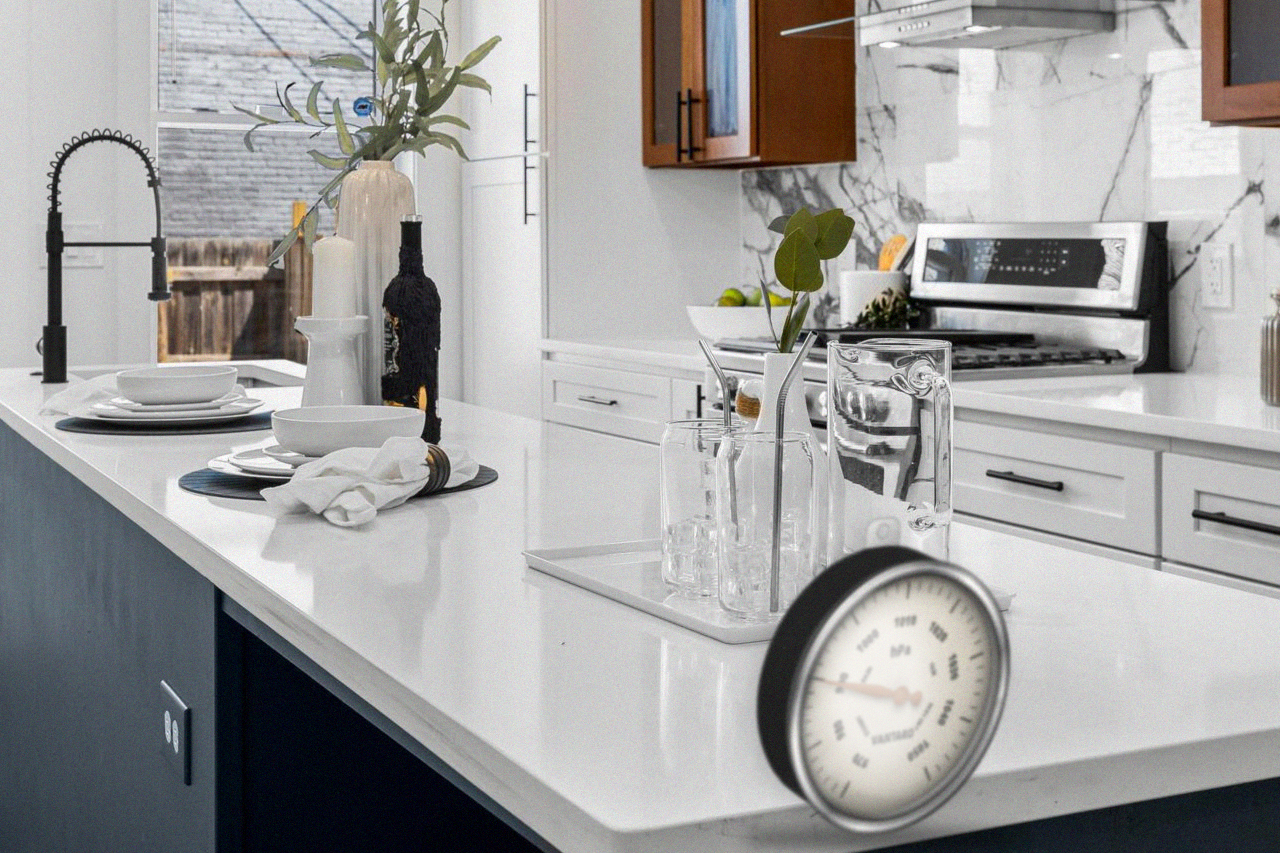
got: 990 hPa
